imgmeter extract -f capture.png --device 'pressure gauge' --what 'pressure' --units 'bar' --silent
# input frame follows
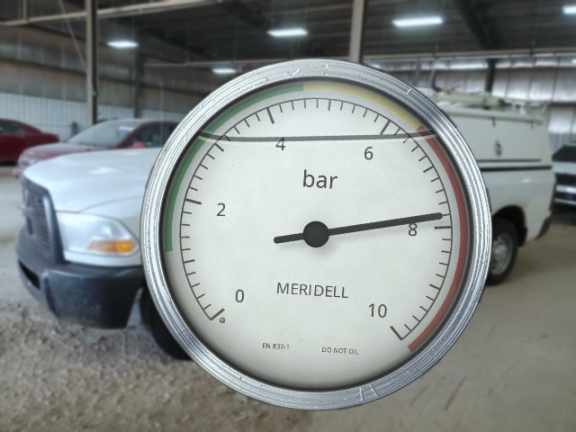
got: 7.8 bar
